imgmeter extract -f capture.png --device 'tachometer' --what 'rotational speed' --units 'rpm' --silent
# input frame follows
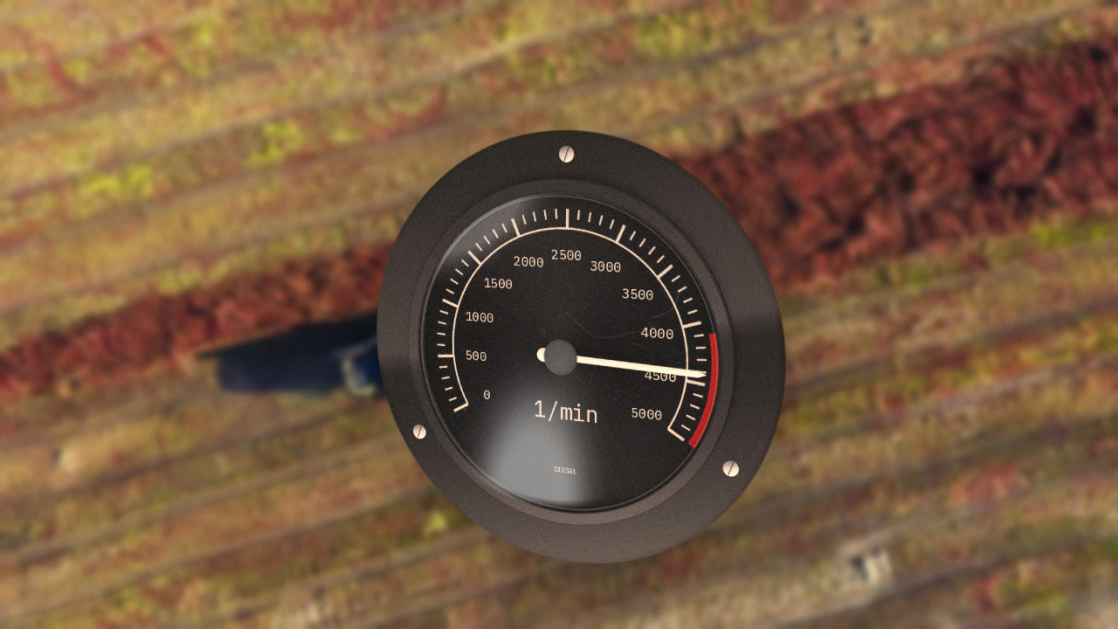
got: 4400 rpm
